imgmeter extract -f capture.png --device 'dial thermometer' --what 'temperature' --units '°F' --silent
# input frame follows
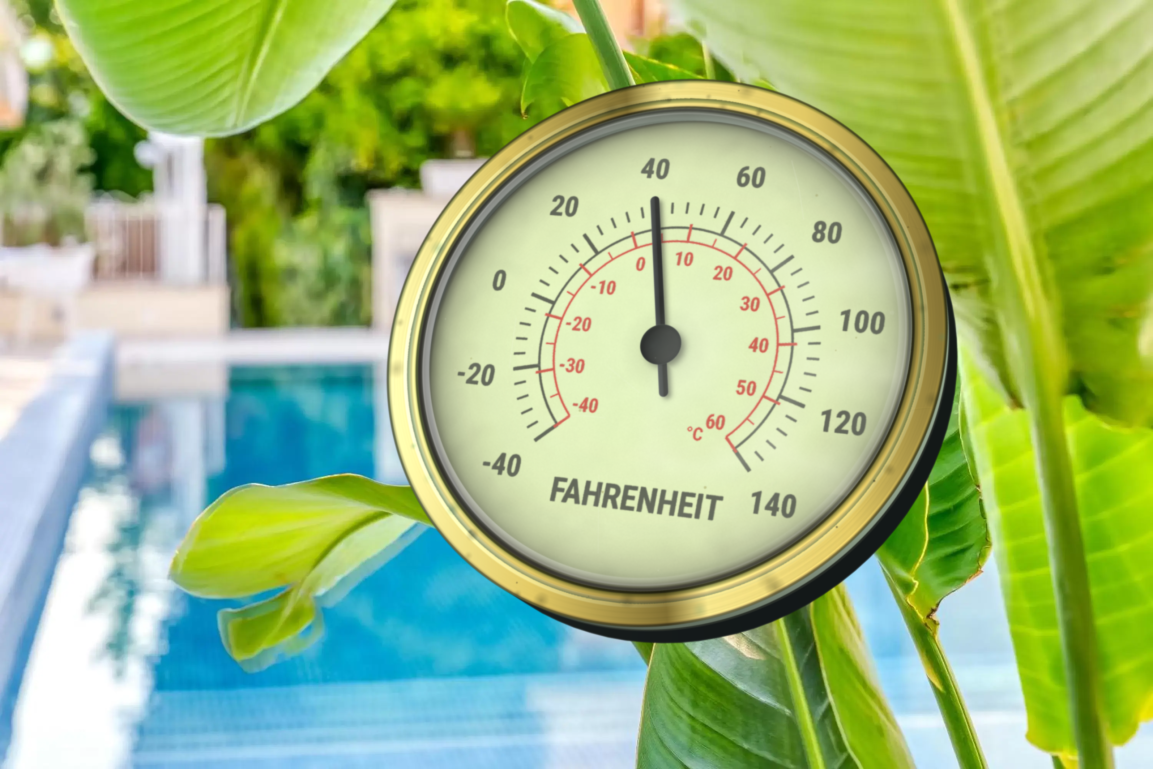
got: 40 °F
